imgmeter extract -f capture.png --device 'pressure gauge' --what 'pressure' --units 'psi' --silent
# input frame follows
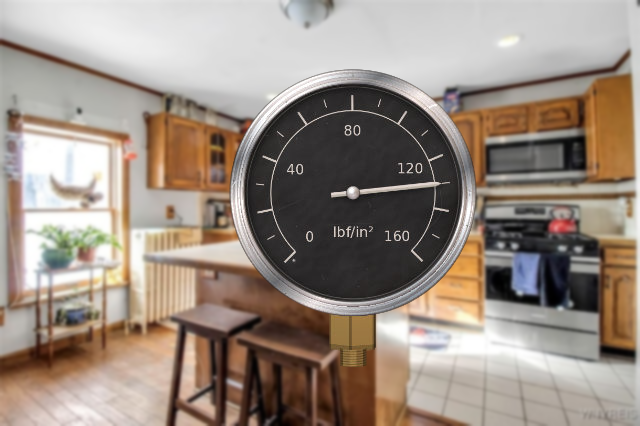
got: 130 psi
